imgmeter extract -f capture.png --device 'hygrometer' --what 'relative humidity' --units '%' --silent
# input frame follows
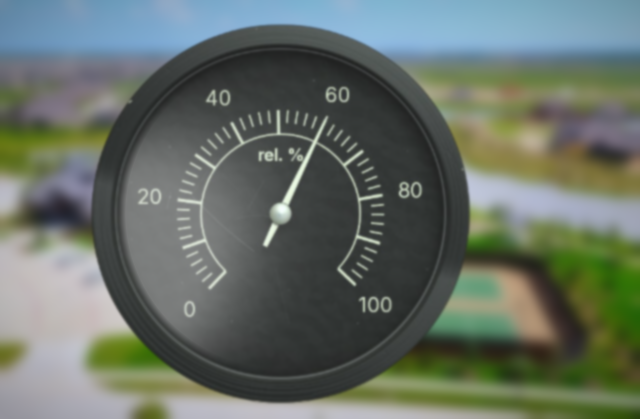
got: 60 %
